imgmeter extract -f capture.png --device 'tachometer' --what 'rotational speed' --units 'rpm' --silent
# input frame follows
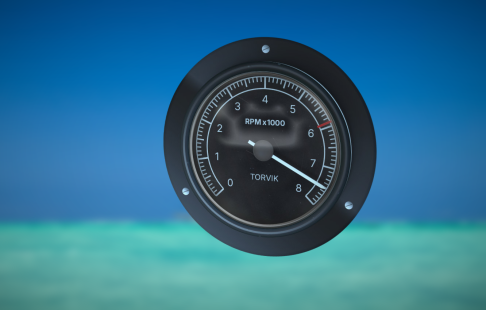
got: 7500 rpm
